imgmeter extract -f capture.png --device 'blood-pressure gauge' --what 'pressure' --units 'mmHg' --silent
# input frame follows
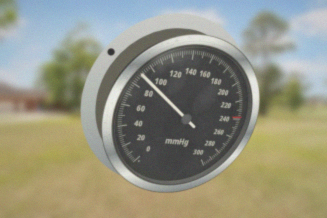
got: 90 mmHg
